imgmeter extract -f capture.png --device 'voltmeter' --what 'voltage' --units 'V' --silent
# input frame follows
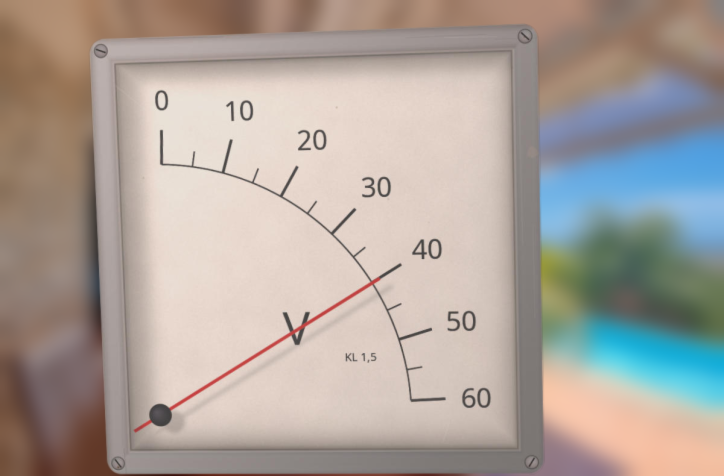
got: 40 V
